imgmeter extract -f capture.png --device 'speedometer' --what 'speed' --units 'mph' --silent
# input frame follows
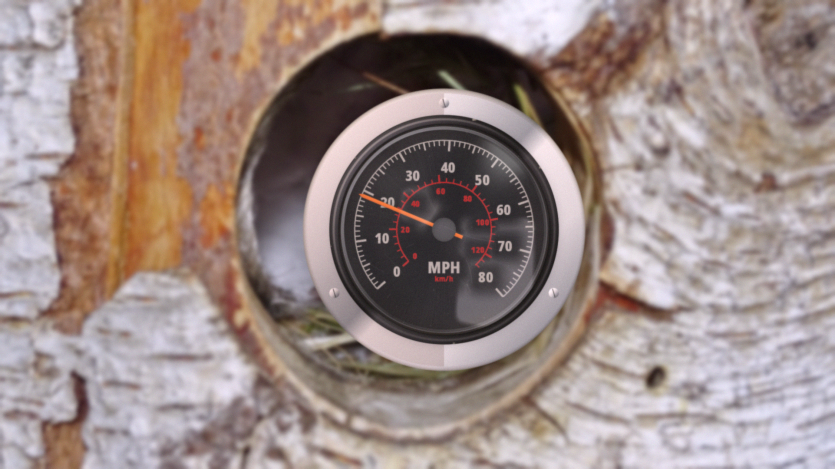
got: 19 mph
